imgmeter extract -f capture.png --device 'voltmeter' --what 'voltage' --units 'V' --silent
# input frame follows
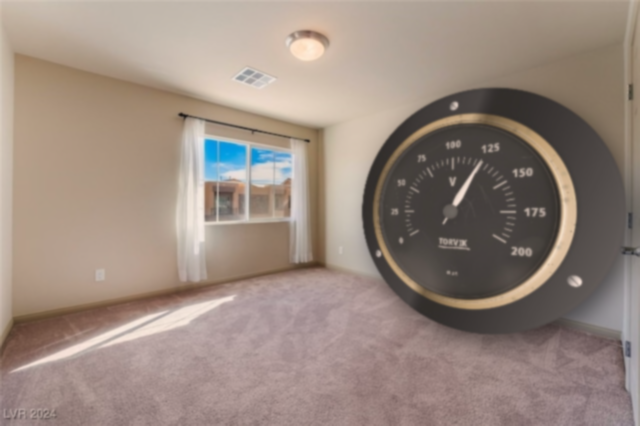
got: 125 V
